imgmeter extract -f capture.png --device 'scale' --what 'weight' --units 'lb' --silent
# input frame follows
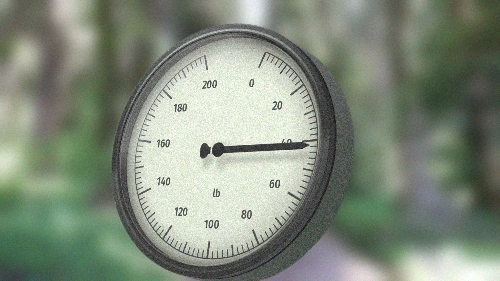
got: 42 lb
